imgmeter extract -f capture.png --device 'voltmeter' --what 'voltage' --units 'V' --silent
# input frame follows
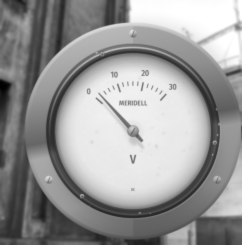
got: 2 V
